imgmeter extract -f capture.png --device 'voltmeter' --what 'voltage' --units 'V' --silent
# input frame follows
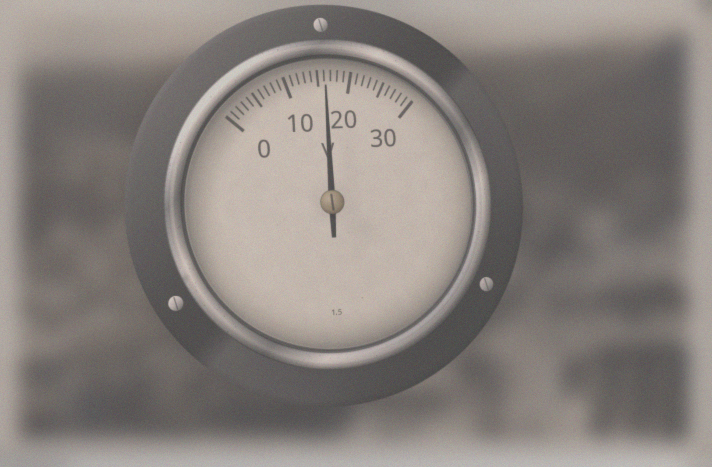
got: 16 V
